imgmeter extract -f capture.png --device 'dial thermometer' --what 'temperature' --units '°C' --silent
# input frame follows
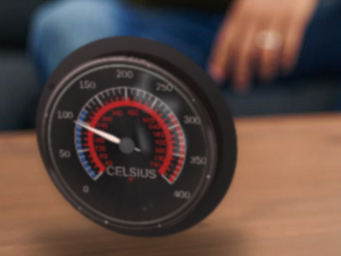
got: 100 °C
